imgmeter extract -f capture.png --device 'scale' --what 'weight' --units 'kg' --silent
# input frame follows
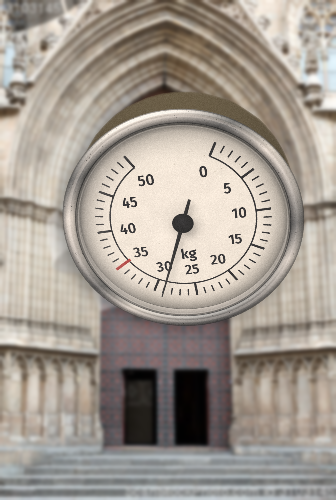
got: 29 kg
